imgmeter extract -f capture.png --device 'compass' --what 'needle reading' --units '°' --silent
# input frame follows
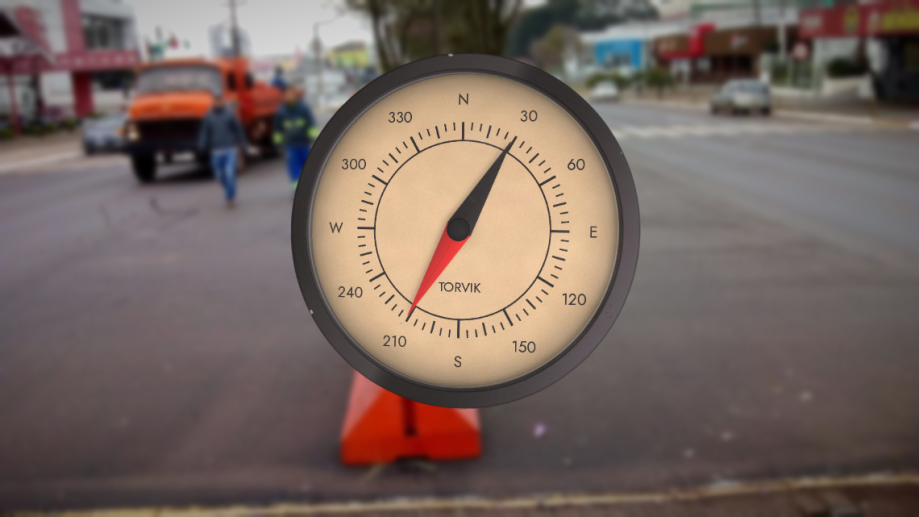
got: 210 °
